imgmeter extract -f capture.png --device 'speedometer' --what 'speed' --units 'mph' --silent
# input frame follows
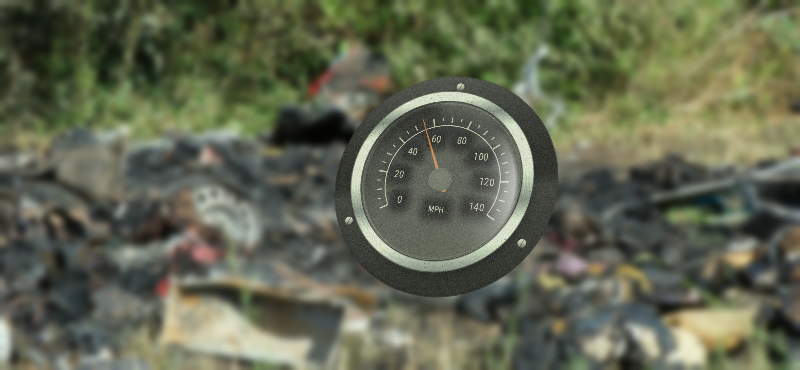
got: 55 mph
